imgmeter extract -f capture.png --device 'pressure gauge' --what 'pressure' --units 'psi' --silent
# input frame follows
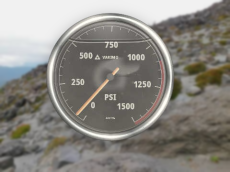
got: 50 psi
